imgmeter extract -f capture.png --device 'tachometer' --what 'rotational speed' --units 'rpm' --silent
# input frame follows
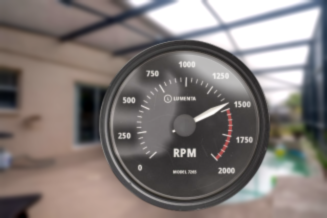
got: 1450 rpm
